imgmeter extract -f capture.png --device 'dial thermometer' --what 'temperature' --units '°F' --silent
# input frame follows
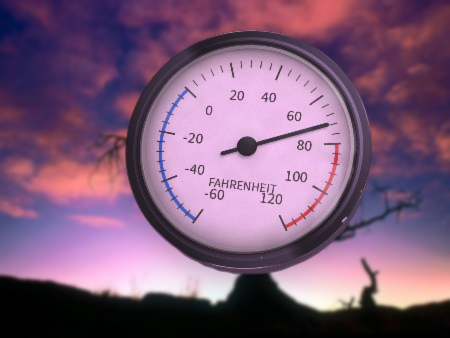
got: 72 °F
